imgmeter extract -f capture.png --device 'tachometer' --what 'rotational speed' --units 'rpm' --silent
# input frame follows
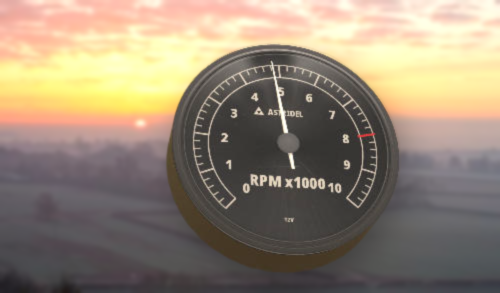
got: 4800 rpm
